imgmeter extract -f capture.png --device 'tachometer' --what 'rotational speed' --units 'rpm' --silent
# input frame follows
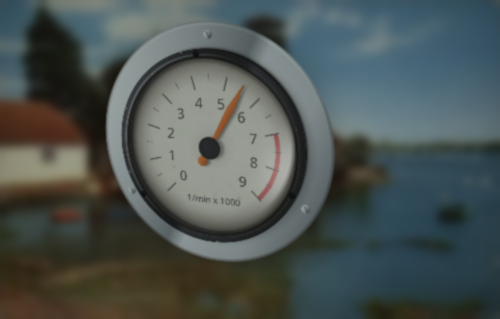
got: 5500 rpm
